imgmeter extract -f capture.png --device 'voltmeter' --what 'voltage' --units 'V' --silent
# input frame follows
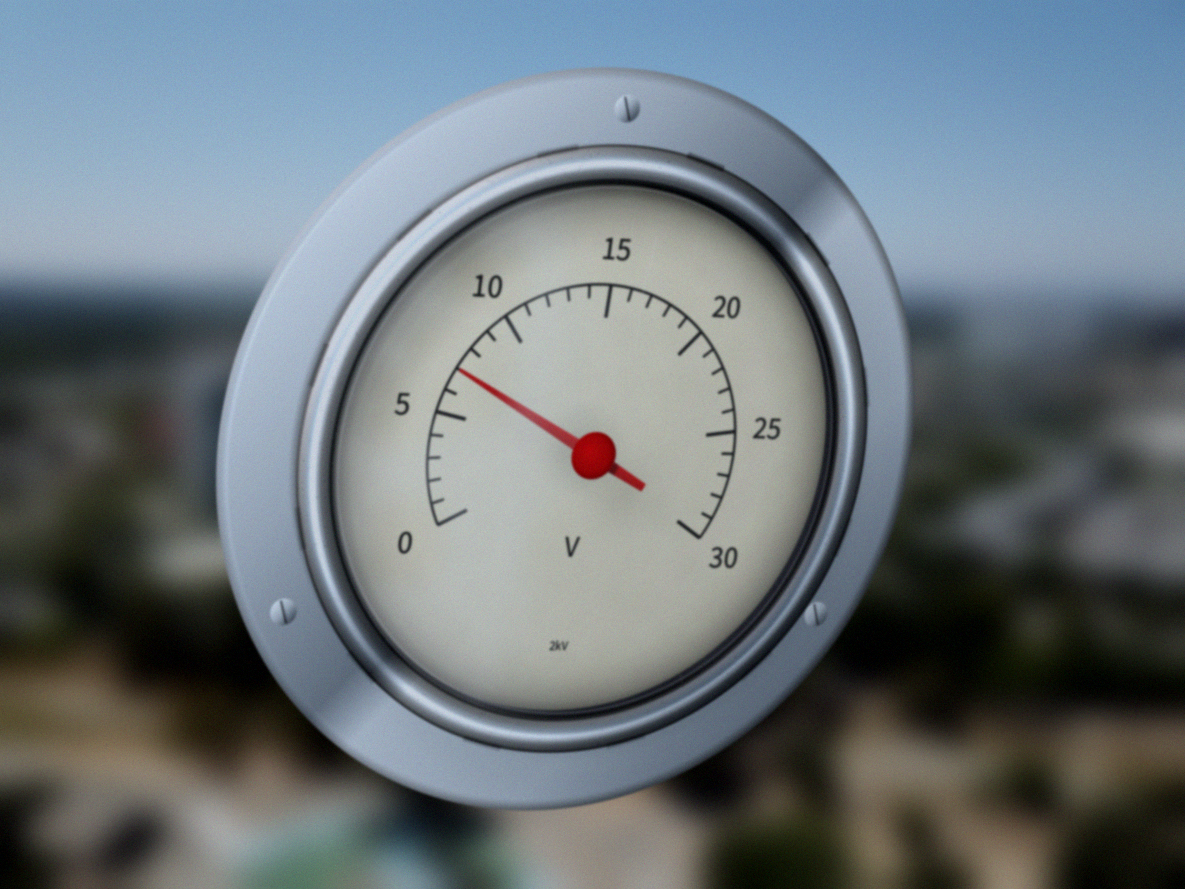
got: 7 V
